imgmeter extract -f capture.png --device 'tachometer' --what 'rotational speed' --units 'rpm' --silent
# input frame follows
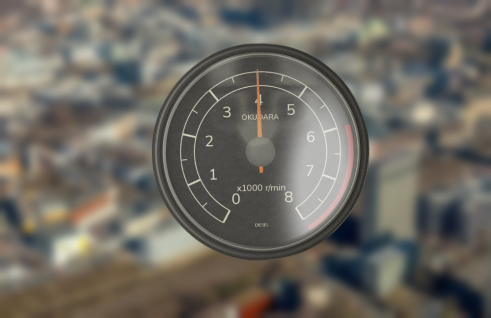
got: 4000 rpm
